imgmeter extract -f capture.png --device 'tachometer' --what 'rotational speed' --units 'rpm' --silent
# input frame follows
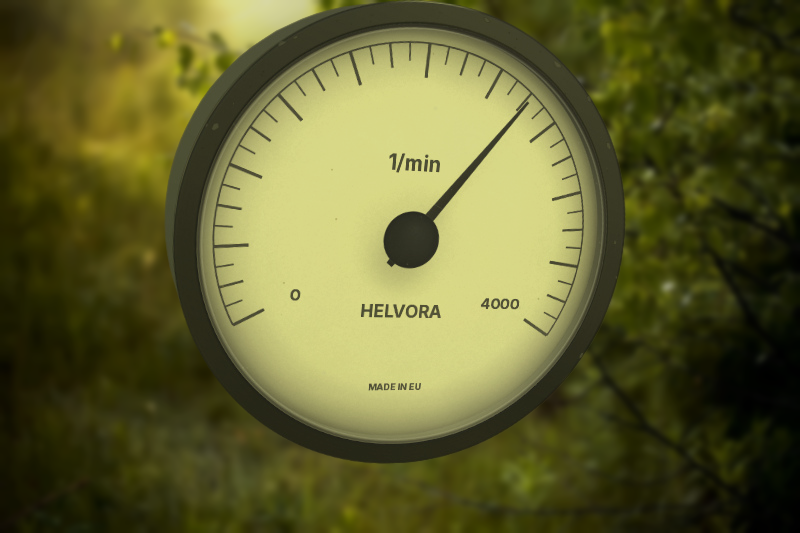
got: 2600 rpm
